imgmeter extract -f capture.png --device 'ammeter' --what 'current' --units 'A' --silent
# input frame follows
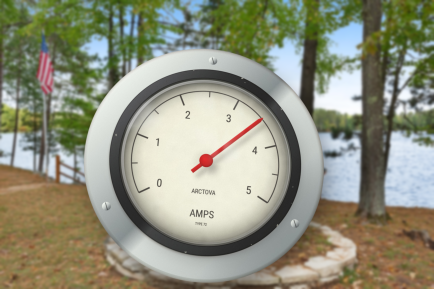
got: 3.5 A
